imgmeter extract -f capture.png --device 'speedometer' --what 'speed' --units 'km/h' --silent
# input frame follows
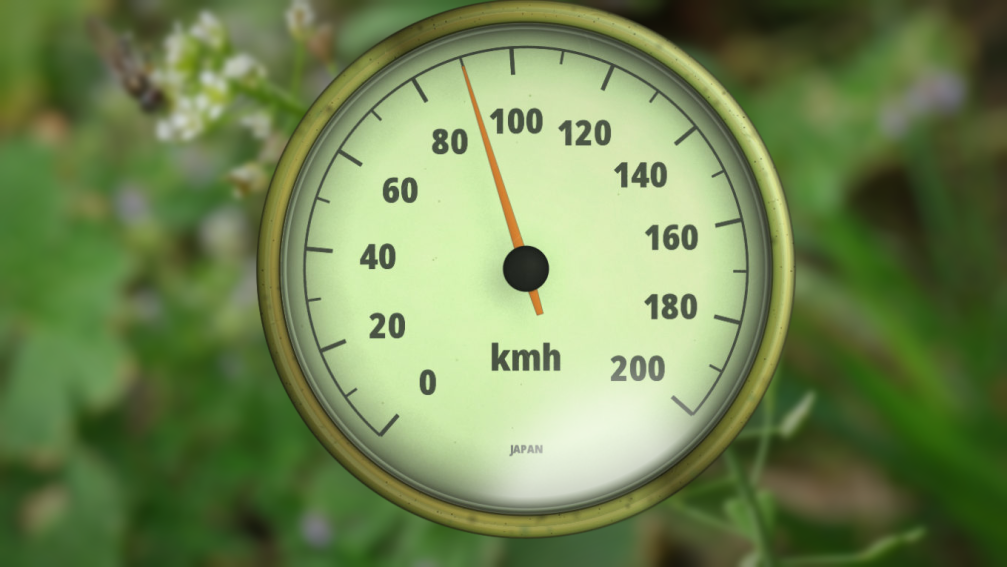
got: 90 km/h
